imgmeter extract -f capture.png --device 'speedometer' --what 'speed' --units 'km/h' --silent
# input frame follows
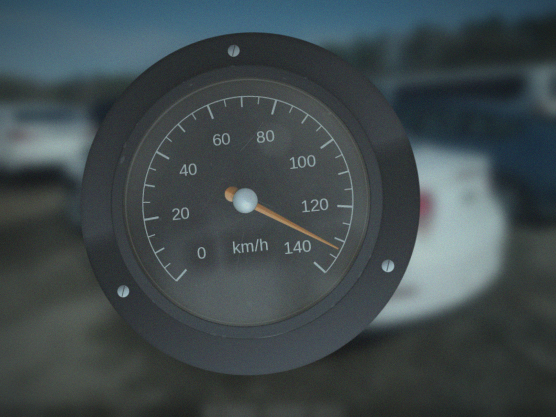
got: 132.5 km/h
